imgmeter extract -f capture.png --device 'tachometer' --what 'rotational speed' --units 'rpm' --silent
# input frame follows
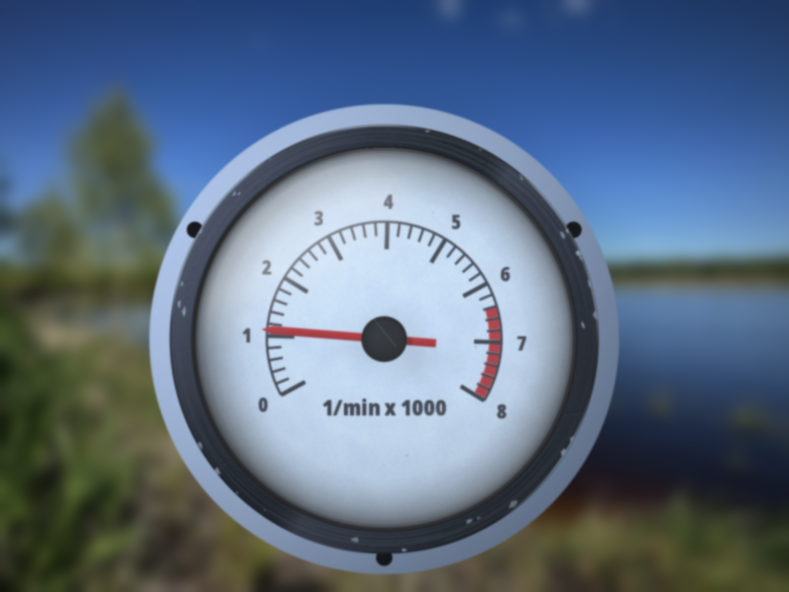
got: 1100 rpm
